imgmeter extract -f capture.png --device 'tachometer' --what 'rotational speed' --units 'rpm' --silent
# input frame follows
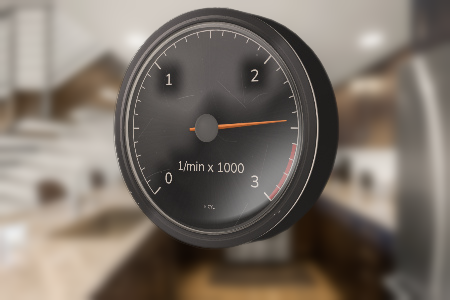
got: 2450 rpm
